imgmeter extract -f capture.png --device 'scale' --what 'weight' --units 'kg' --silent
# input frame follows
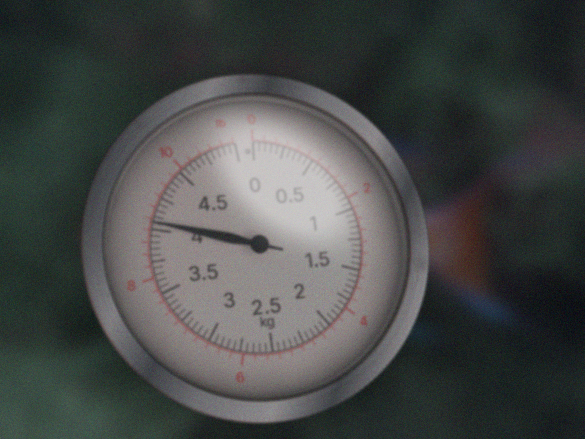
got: 4.05 kg
